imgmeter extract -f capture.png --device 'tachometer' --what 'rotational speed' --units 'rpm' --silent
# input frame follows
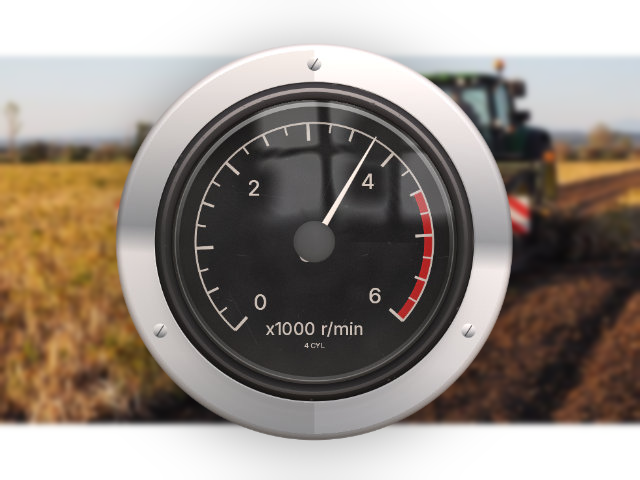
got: 3750 rpm
